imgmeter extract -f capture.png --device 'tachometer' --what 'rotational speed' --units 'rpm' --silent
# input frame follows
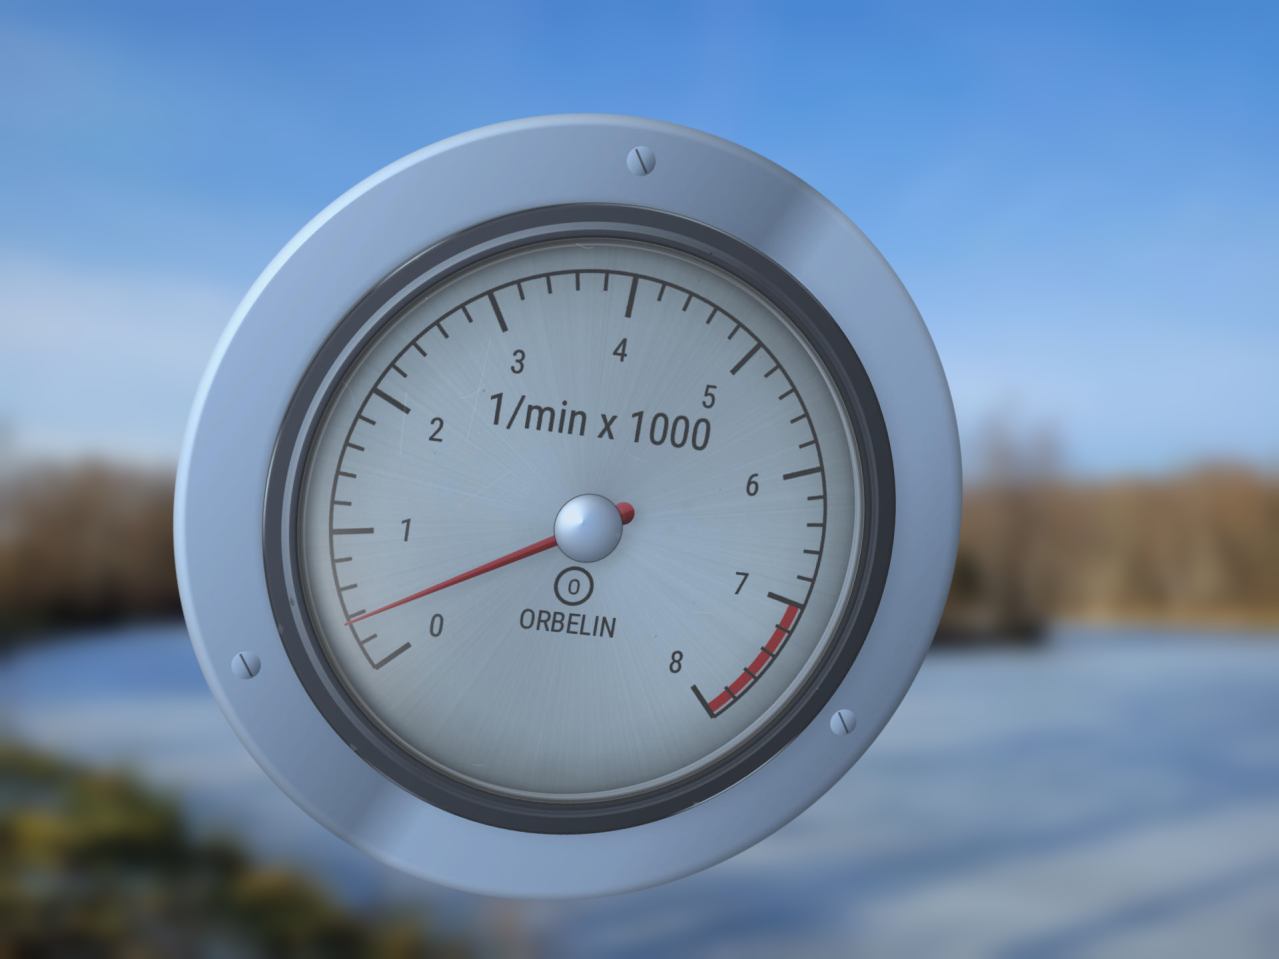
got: 400 rpm
